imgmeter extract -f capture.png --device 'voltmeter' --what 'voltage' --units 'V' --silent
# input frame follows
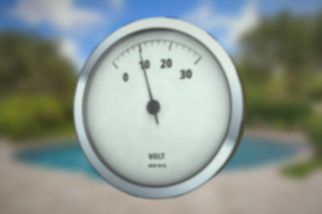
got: 10 V
